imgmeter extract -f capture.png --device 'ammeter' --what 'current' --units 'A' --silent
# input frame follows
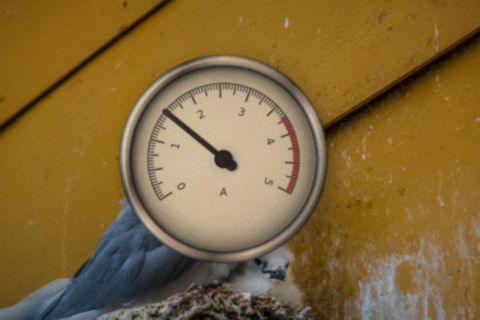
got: 1.5 A
